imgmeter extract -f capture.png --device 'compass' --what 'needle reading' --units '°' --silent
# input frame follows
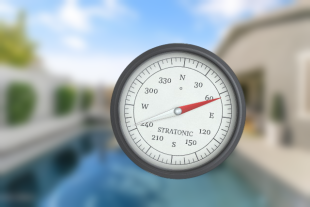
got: 65 °
